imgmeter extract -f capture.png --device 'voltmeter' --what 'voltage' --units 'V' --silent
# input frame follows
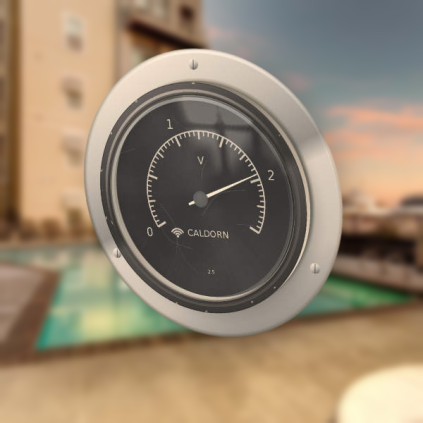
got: 1.95 V
